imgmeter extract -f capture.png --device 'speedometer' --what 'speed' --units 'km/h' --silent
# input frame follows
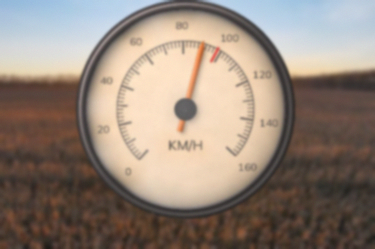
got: 90 km/h
